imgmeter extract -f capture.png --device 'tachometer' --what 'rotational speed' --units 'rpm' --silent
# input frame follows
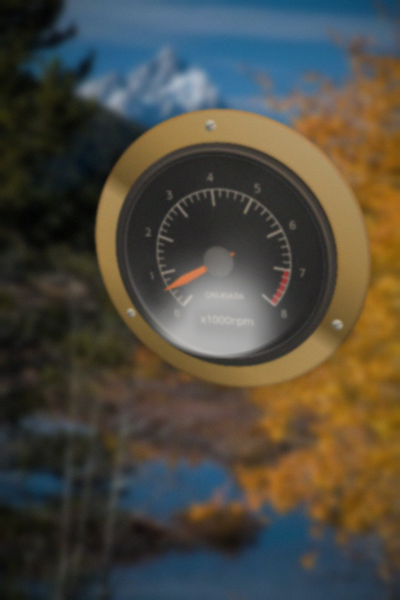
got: 600 rpm
